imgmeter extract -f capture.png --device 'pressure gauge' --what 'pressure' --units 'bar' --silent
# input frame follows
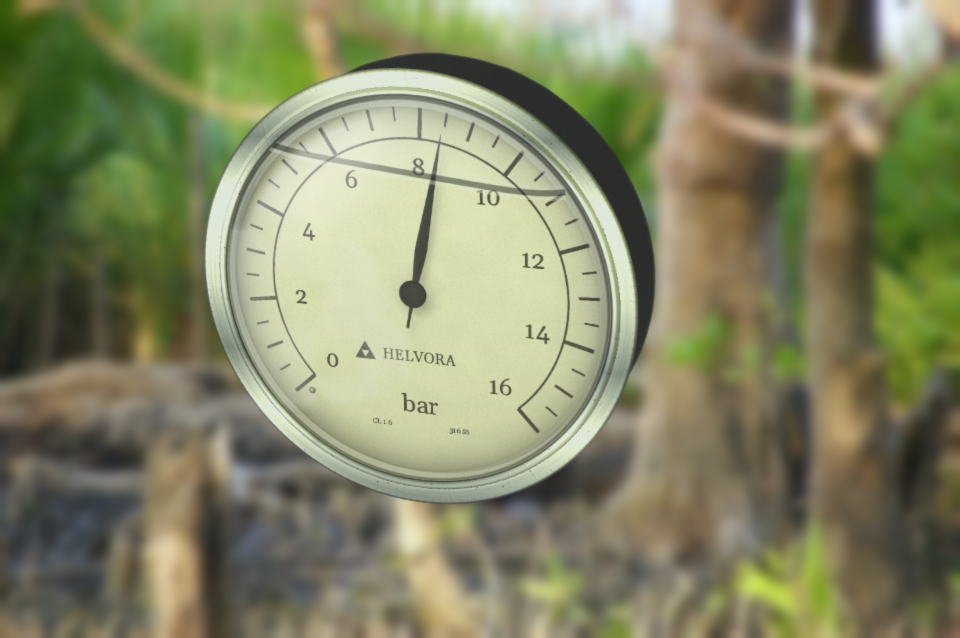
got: 8.5 bar
